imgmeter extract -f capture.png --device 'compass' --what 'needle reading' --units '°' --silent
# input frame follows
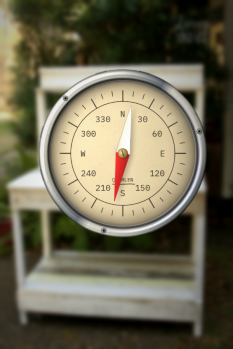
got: 190 °
